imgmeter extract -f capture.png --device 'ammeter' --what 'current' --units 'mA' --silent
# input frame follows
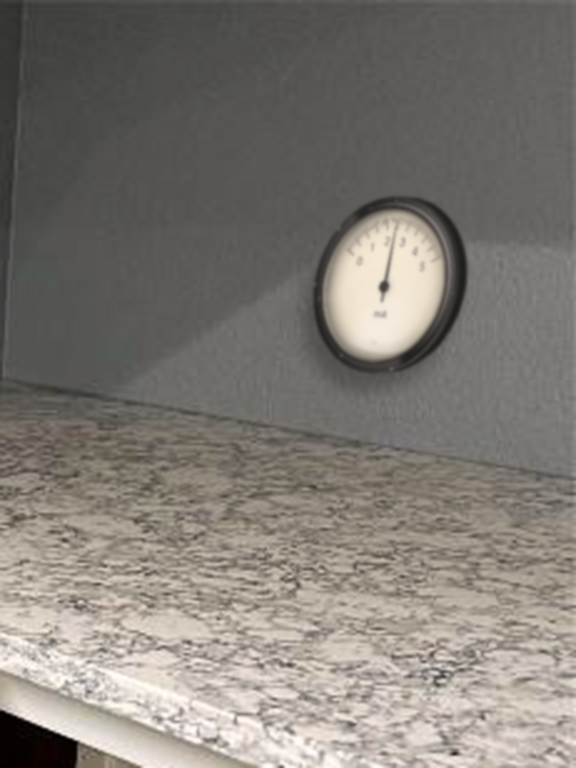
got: 2.5 mA
